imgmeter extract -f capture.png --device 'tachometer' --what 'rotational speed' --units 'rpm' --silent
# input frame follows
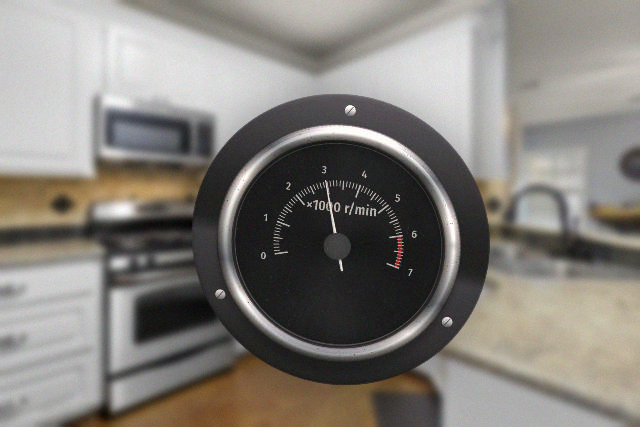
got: 3000 rpm
